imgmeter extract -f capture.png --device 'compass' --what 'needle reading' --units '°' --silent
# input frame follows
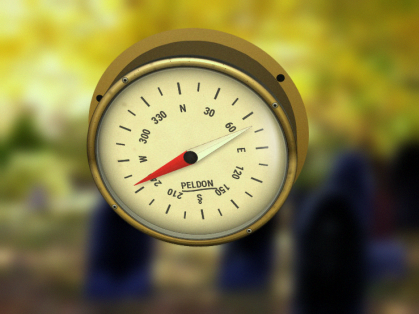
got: 247.5 °
